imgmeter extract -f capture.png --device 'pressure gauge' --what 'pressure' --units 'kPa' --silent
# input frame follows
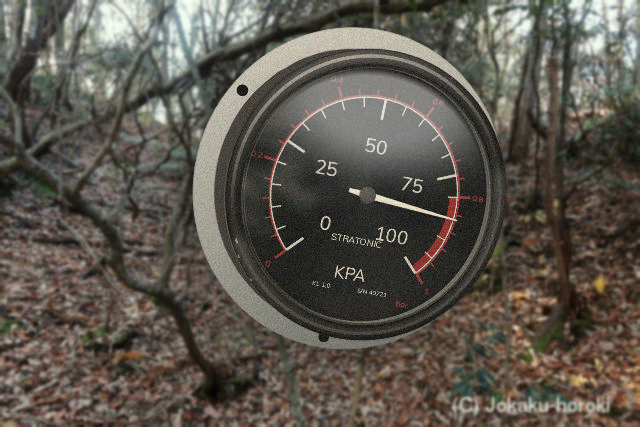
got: 85 kPa
